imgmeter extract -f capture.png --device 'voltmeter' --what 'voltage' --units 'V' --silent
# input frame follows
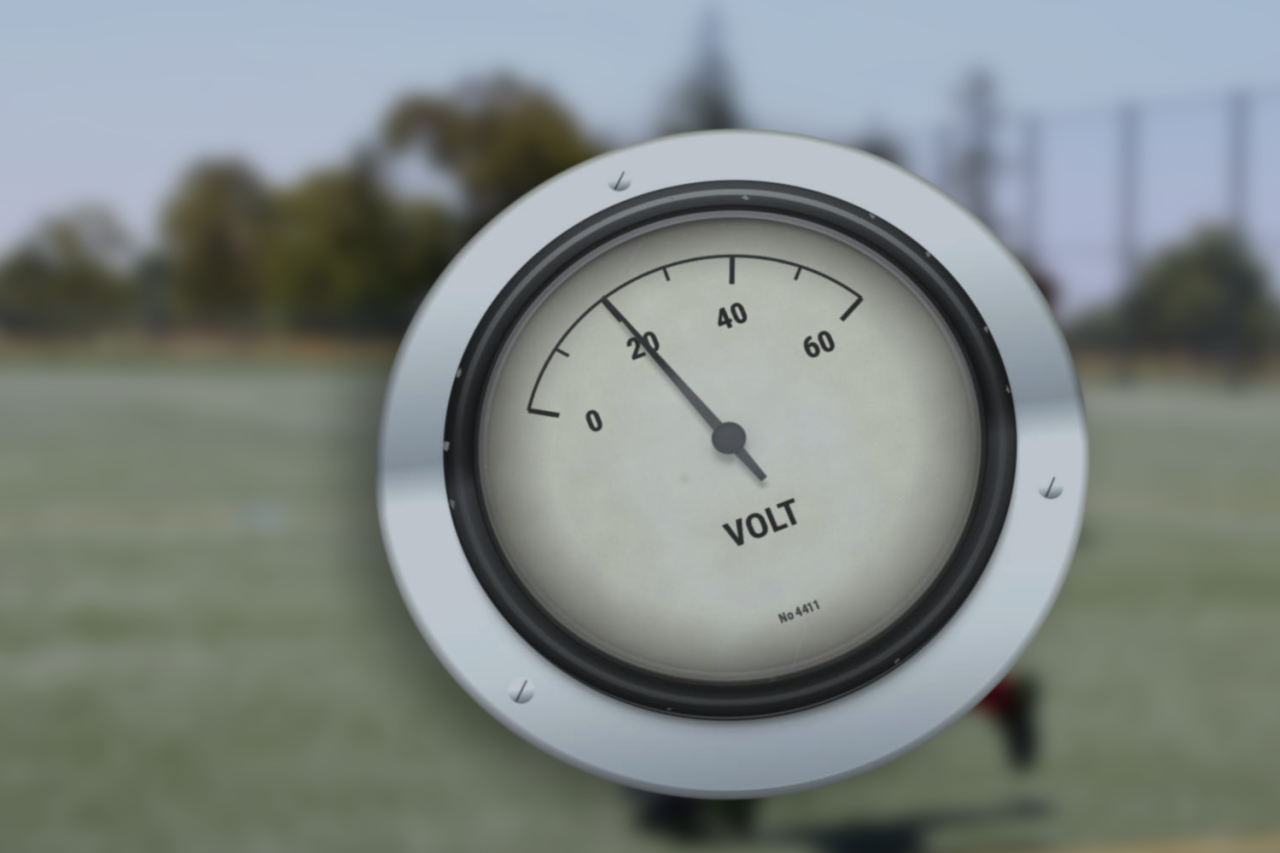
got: 20 V
